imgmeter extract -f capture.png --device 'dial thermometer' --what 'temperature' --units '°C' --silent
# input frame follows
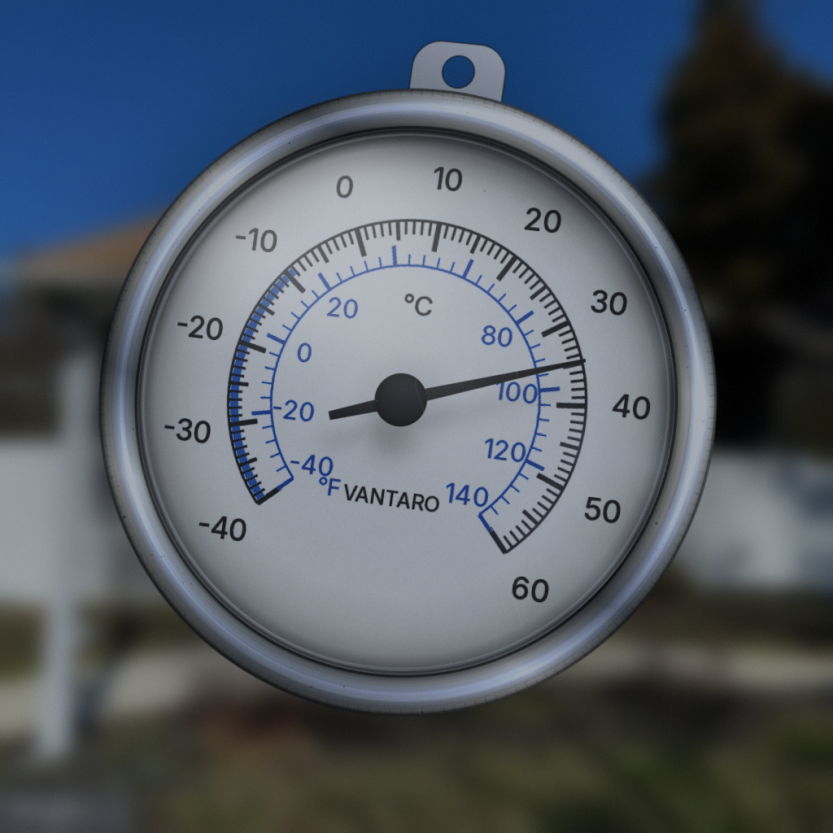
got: 35 °C
